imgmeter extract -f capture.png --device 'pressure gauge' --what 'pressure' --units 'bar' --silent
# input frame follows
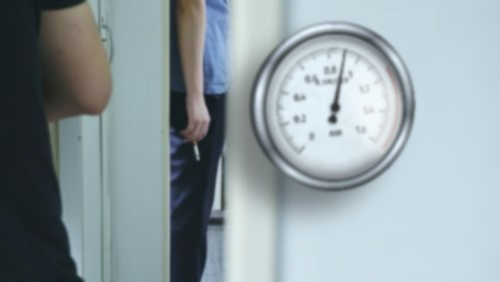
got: 0.9 bar
